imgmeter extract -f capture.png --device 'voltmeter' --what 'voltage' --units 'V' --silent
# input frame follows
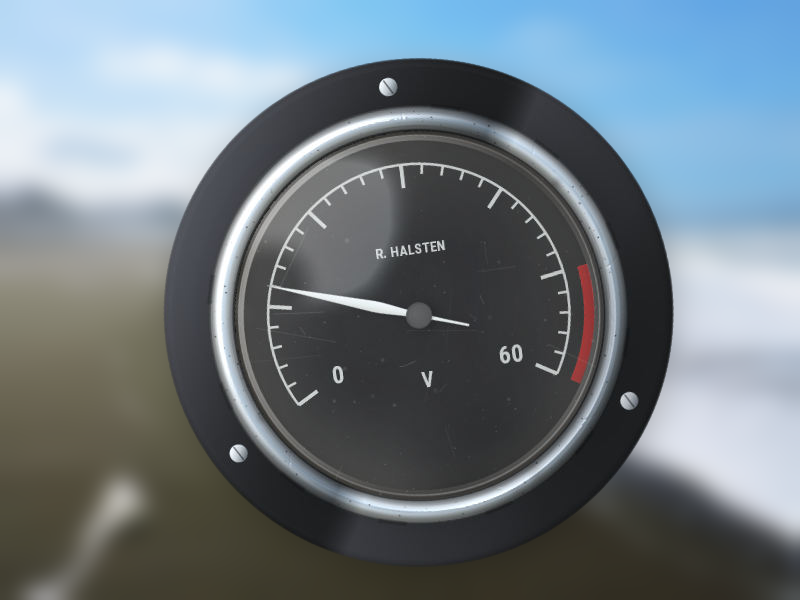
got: 12 V
